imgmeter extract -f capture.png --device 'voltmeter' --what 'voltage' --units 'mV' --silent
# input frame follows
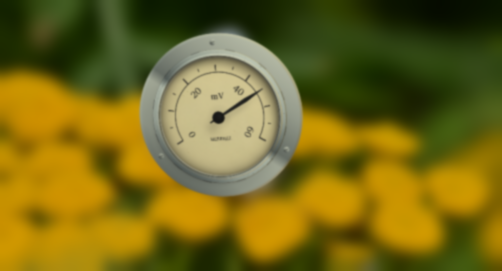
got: 45 mV
